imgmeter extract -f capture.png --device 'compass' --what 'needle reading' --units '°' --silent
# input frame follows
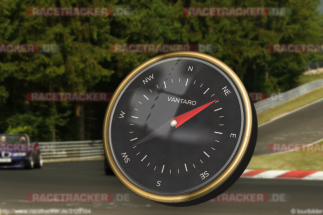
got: 50 °
